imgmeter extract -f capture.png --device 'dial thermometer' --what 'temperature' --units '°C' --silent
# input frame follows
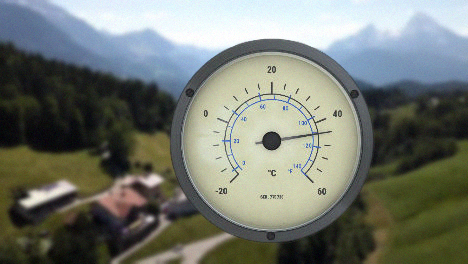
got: 44 °C
